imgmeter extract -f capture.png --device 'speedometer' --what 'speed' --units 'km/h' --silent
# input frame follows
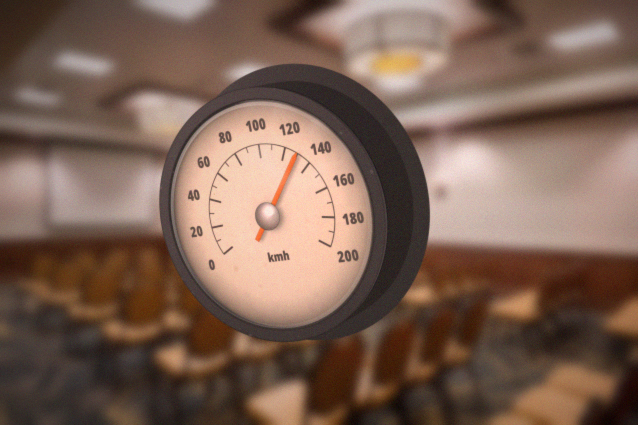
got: 130 km/h
